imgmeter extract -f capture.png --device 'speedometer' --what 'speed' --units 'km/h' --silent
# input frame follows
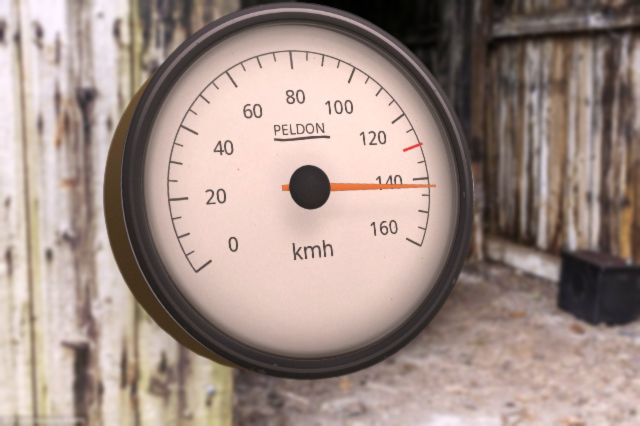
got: 142.5 km/h
